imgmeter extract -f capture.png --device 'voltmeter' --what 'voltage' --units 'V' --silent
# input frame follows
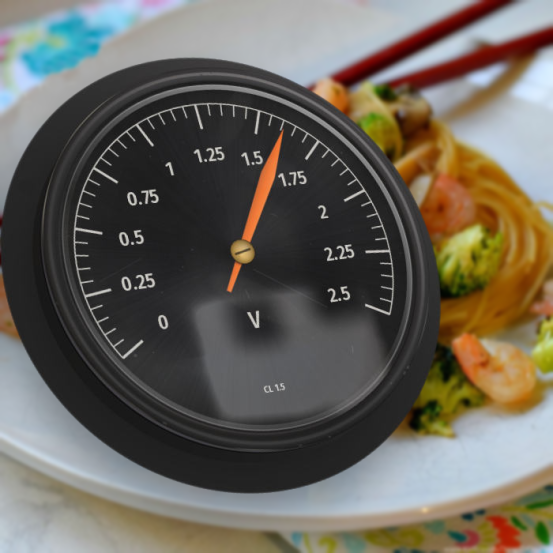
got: 1.6 V
